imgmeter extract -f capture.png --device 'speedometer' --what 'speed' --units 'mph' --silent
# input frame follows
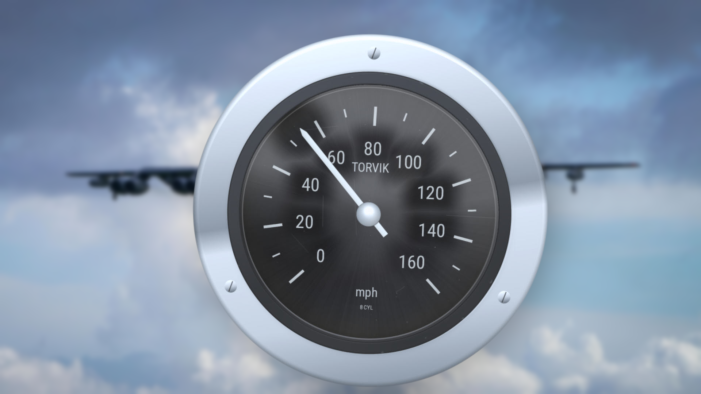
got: 55 mph
